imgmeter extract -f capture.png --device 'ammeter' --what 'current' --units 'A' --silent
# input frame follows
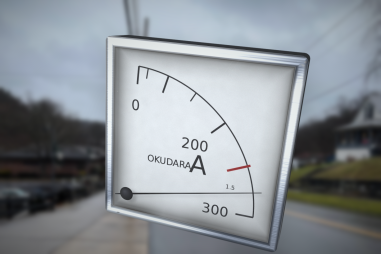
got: 275 A
